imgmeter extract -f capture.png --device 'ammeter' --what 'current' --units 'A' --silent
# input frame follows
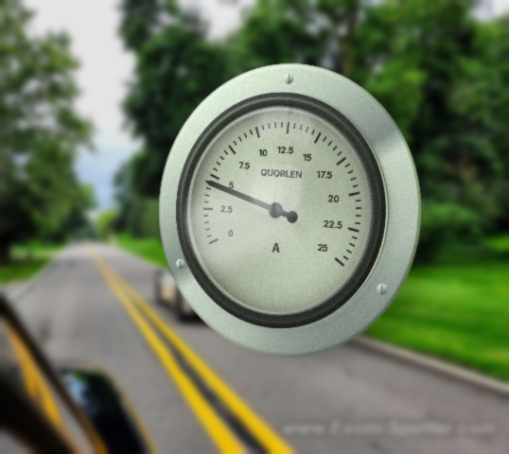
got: 4.5 A
